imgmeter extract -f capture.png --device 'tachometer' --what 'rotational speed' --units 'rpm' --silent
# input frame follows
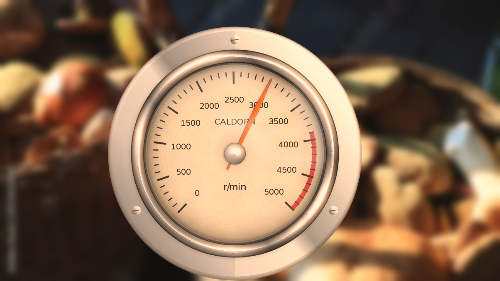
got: 3000 rpm
